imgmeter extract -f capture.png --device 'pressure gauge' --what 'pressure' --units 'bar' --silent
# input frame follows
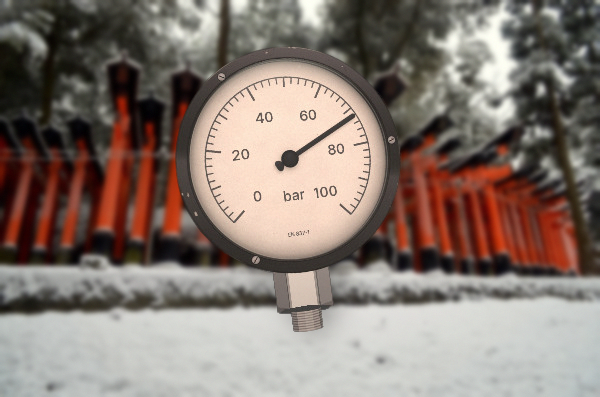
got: 72 bar
